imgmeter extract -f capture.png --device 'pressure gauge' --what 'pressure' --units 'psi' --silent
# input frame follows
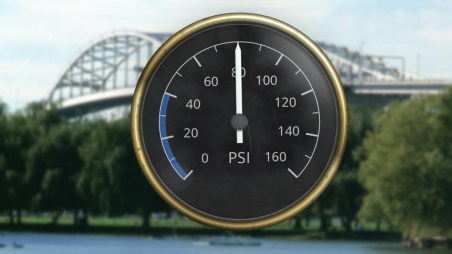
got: 80 psi
